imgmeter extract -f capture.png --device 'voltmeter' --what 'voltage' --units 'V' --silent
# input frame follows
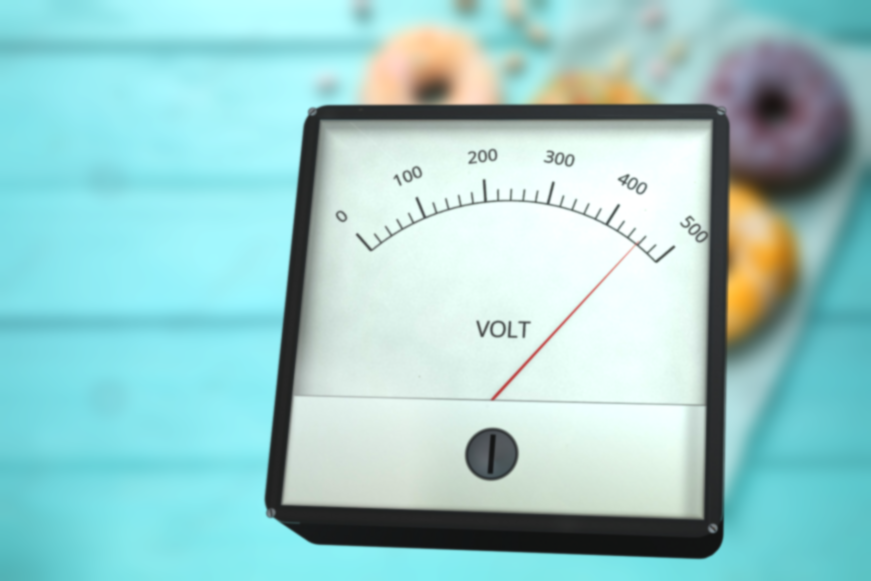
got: 460 V
